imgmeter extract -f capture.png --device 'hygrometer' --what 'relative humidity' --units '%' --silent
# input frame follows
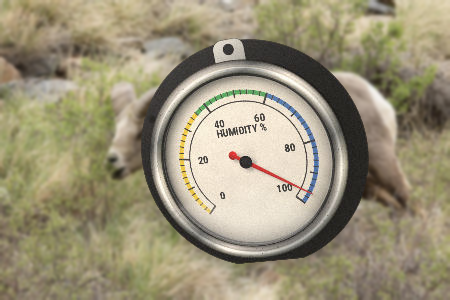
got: 96 %
